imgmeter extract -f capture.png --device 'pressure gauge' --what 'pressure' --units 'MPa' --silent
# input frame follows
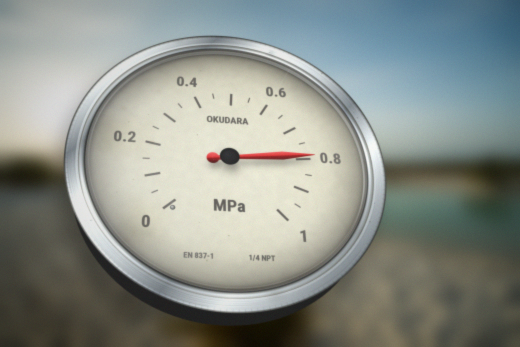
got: 0.8 MPa
